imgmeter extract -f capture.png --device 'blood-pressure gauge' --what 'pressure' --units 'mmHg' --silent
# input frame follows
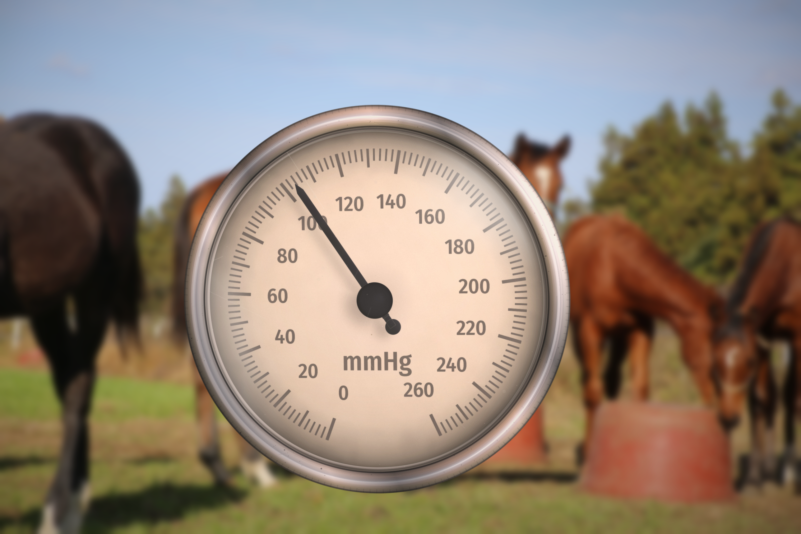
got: 104 mmHg
